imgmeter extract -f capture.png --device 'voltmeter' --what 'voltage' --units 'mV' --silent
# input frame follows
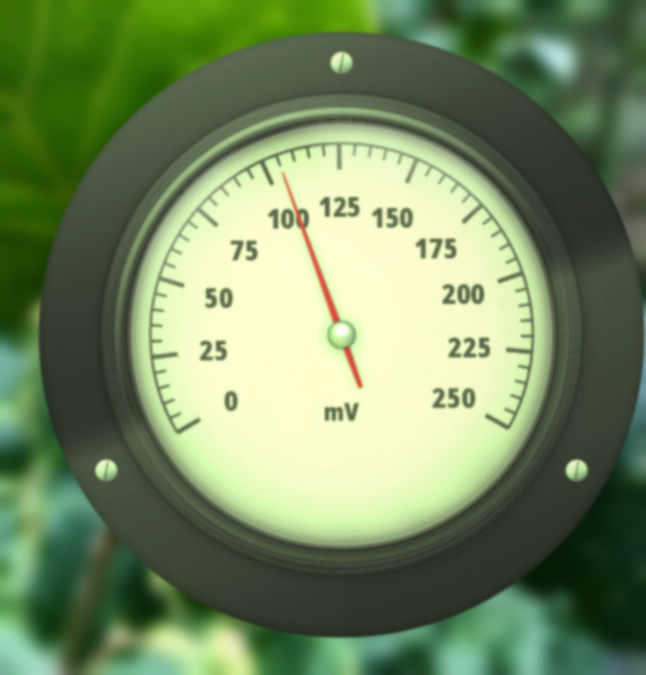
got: 105 mV
